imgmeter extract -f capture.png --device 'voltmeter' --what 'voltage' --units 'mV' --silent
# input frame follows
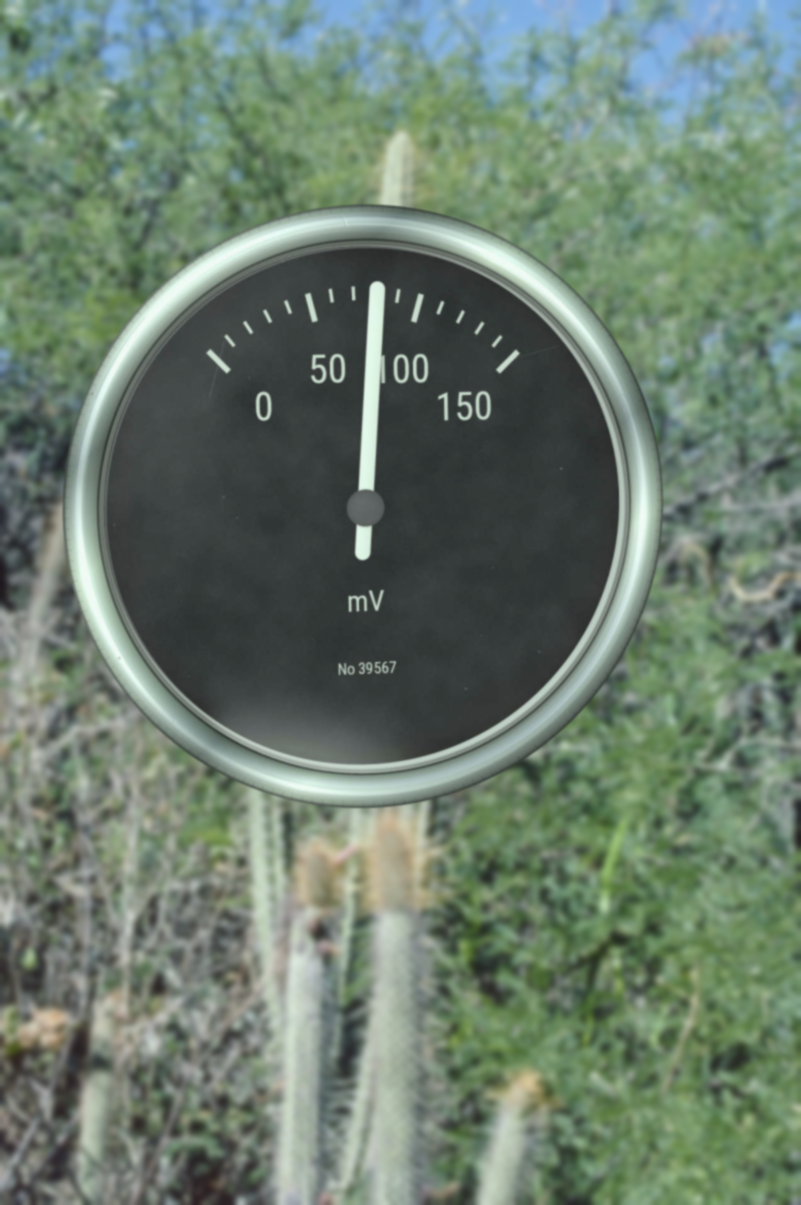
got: 80 mV
